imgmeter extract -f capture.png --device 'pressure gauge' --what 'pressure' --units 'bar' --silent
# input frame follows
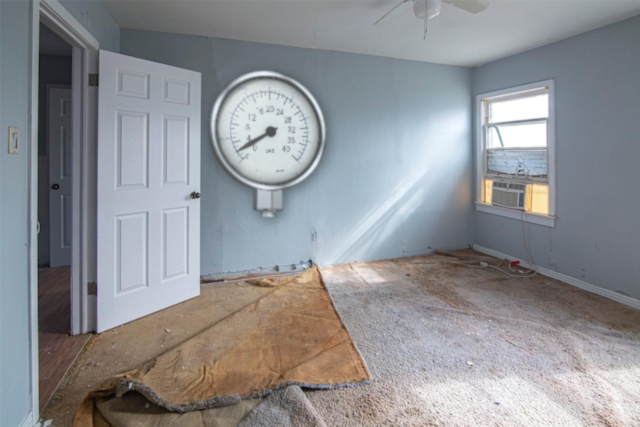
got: 2 bar
